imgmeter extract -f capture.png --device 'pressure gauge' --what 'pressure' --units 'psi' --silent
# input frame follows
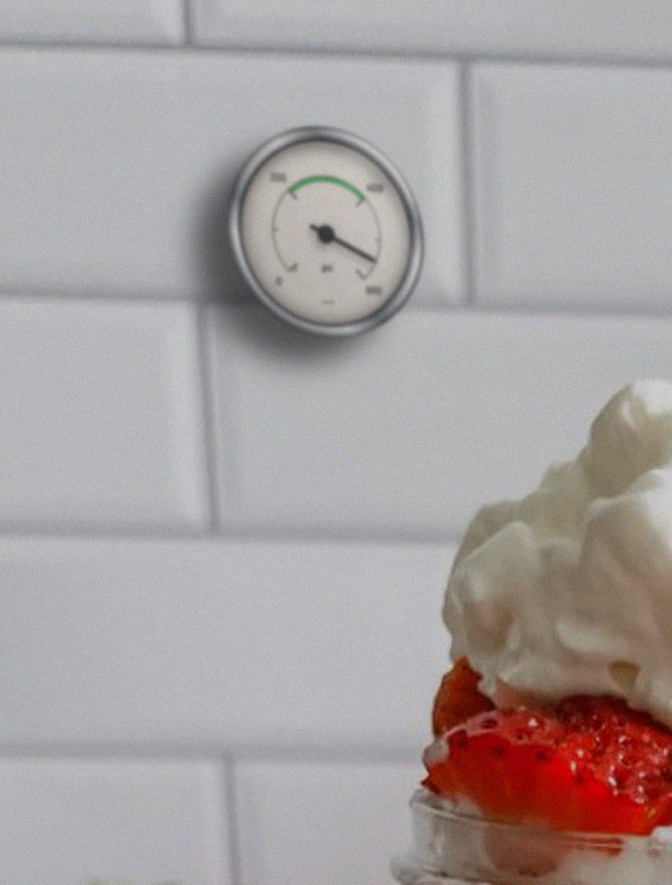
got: 550 psi
